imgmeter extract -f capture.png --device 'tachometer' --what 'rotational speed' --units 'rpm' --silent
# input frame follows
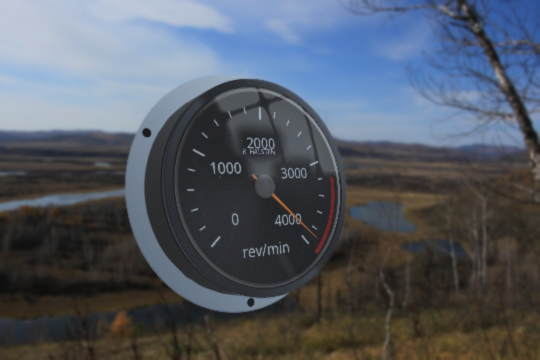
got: 3900 rpm
